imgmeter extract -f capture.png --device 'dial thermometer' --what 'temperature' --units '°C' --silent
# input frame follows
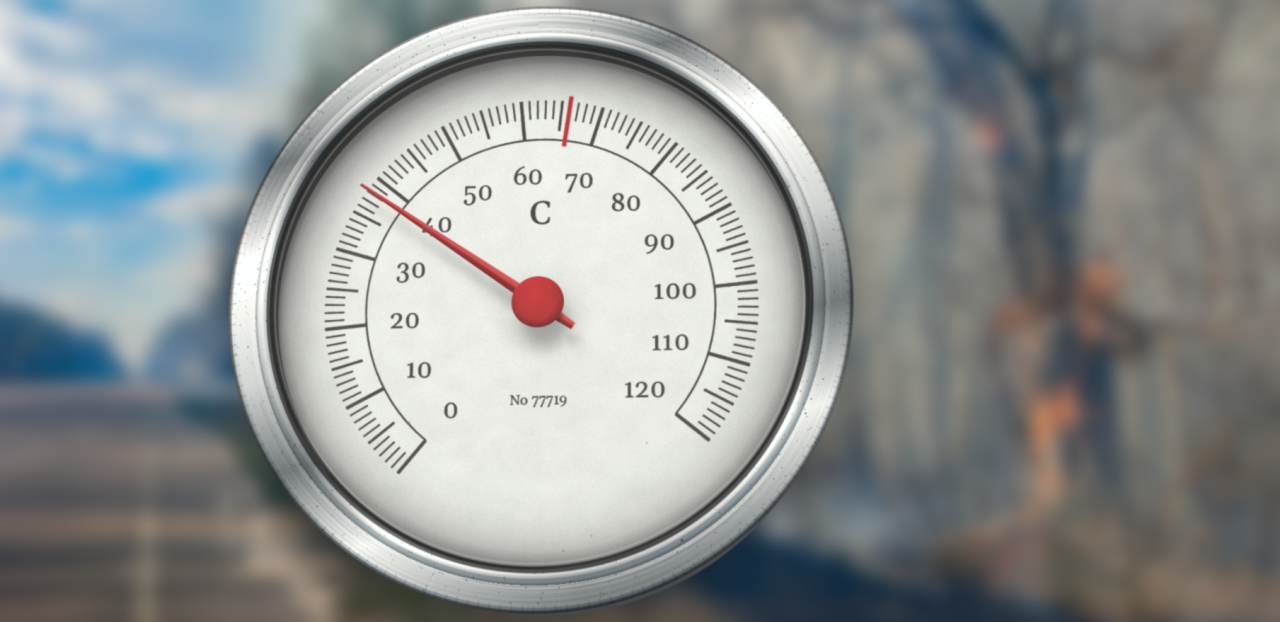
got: 38 °C
